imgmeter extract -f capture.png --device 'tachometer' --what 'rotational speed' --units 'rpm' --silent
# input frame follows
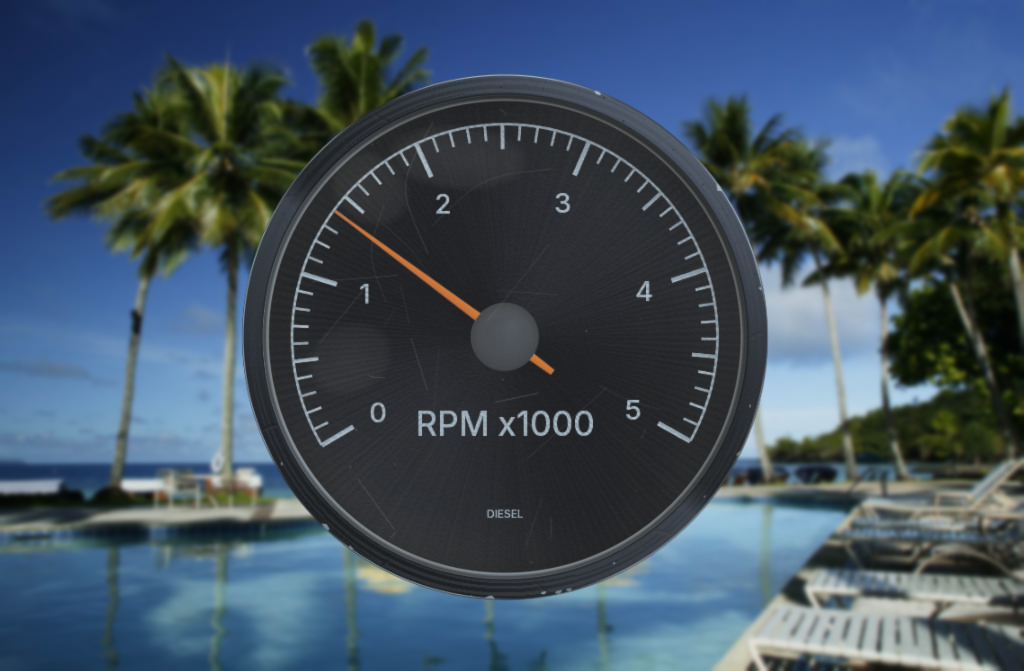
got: 1400 rpm
